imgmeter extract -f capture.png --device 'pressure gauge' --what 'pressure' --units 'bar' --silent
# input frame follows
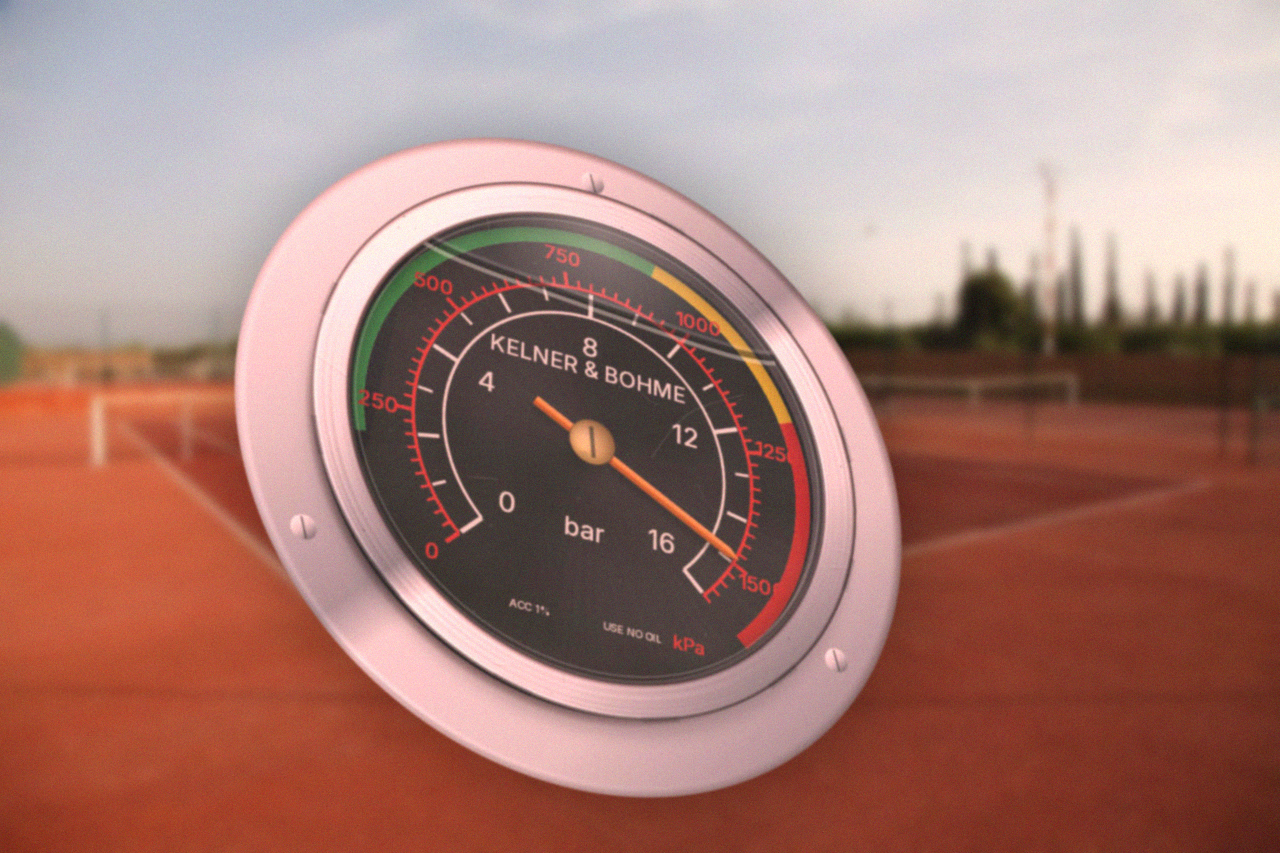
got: 15 bar
